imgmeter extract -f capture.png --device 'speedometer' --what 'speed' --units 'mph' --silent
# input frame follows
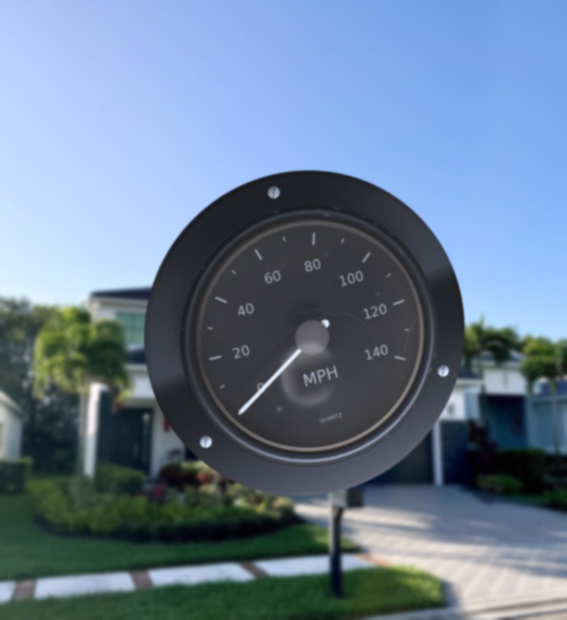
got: 0 mph
